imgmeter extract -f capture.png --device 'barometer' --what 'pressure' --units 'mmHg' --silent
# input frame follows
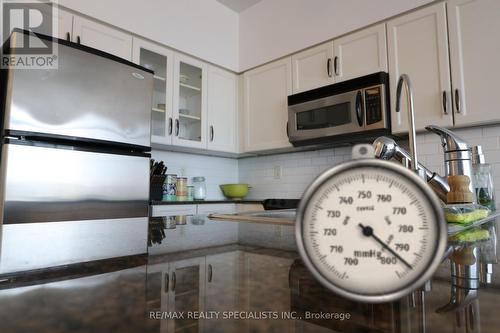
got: 795 mmHg
